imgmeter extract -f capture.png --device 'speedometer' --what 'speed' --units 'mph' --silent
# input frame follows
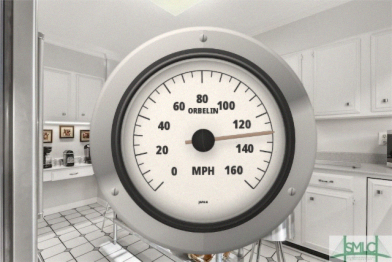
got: 130 mph
